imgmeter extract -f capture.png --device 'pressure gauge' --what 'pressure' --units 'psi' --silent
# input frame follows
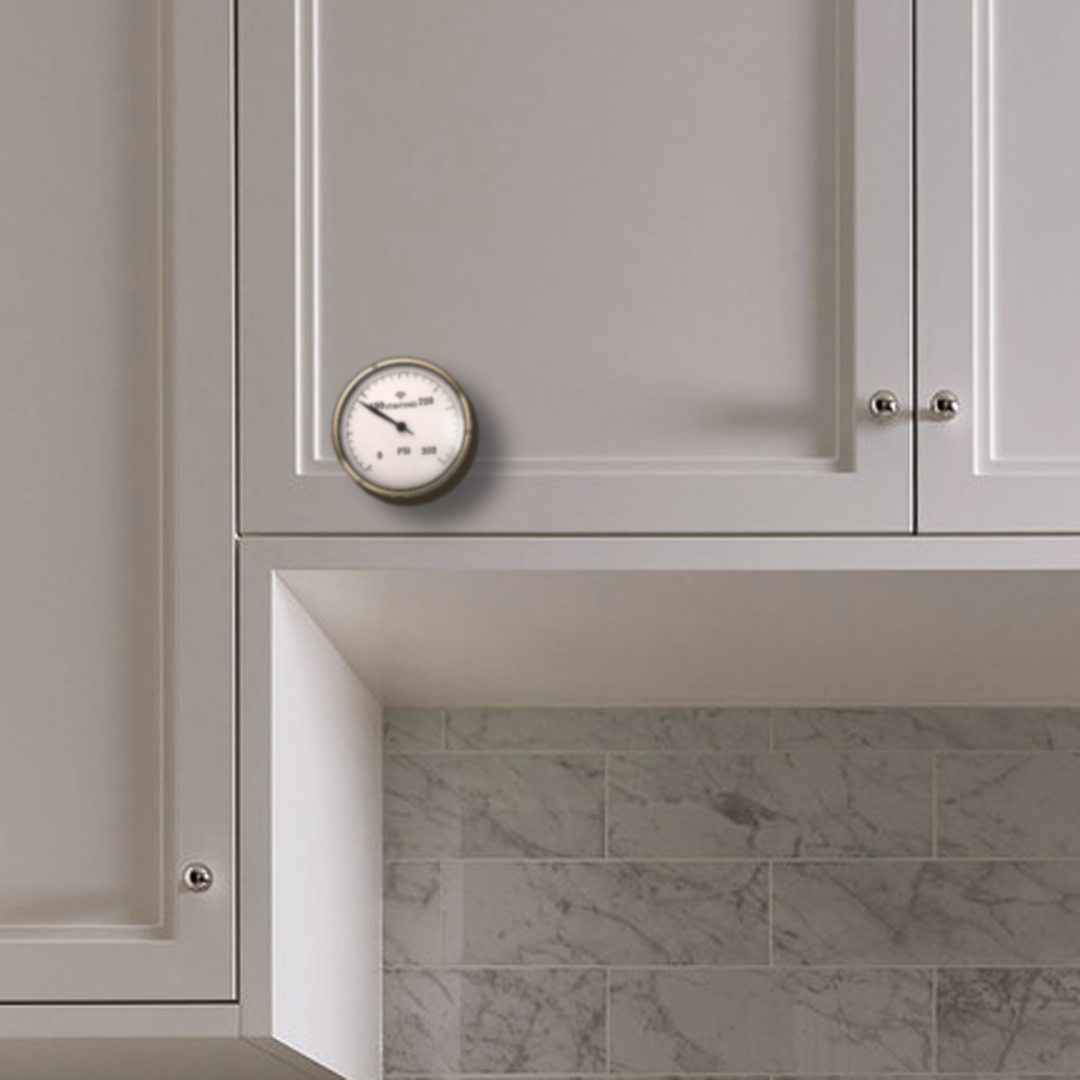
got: 90 psi
